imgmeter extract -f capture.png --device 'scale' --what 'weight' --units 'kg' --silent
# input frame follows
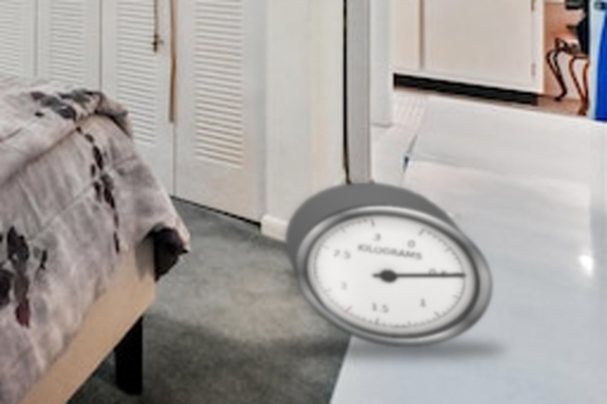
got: 0.5 kg
